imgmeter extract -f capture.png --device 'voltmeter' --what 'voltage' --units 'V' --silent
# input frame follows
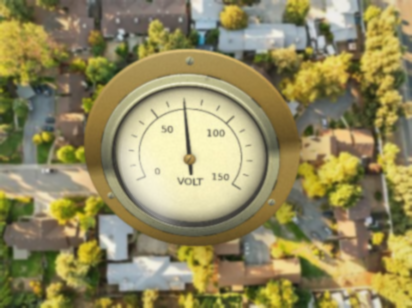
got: 70 V
